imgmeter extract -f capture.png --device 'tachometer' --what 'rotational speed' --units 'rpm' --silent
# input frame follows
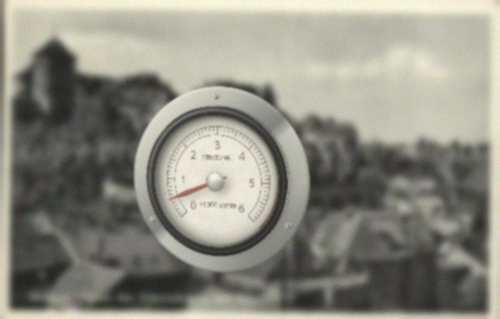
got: 500 rpm
